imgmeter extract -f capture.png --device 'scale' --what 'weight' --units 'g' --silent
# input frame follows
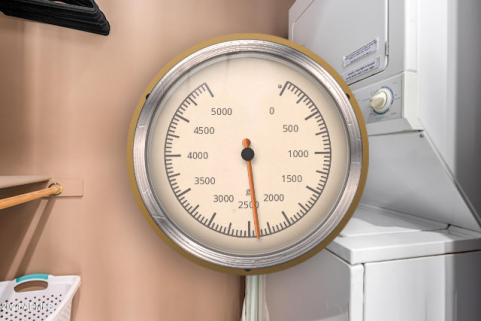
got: 2400 g
